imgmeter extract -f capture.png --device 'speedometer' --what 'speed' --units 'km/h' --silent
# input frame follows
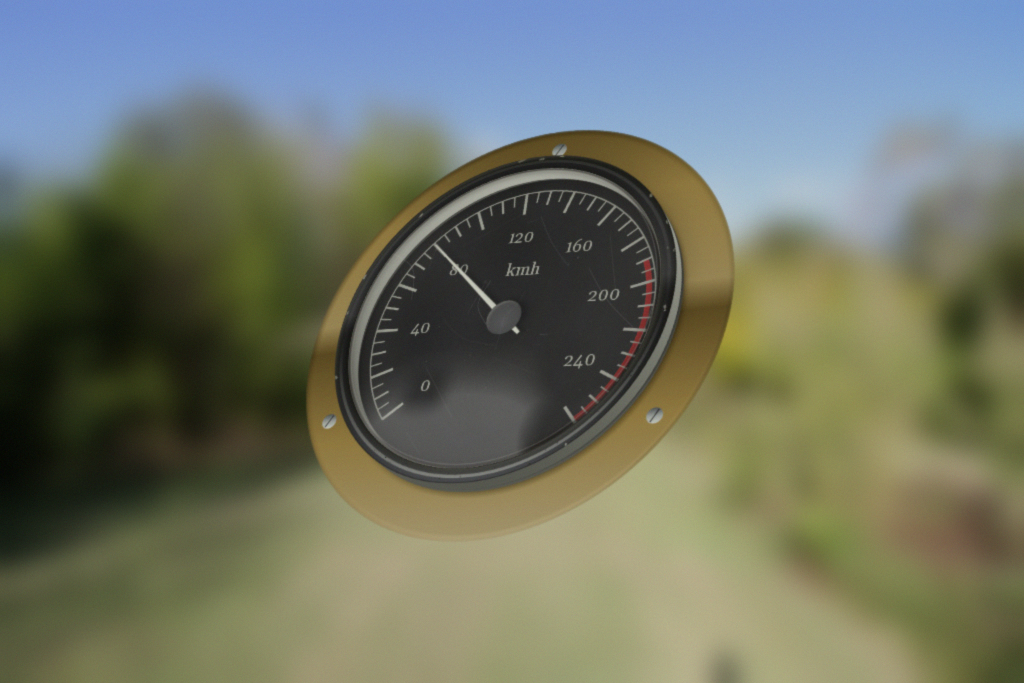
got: 80 km/h
